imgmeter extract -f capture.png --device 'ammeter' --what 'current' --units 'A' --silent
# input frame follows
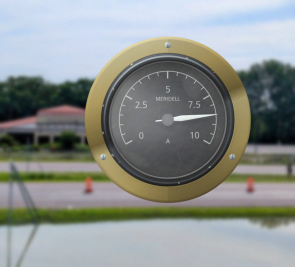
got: 8.5 A
